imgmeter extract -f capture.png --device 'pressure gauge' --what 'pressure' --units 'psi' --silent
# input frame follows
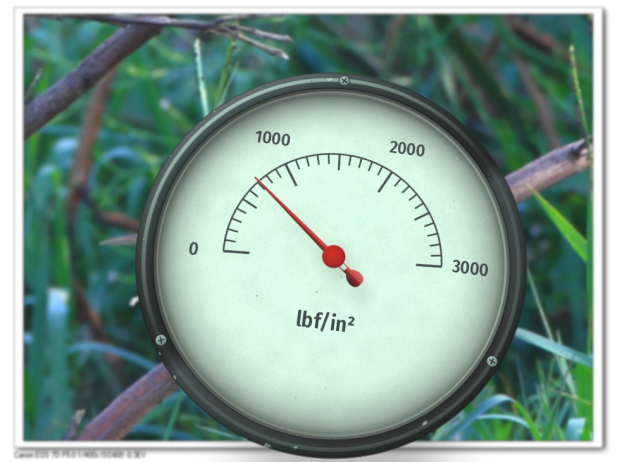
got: 700 psi
